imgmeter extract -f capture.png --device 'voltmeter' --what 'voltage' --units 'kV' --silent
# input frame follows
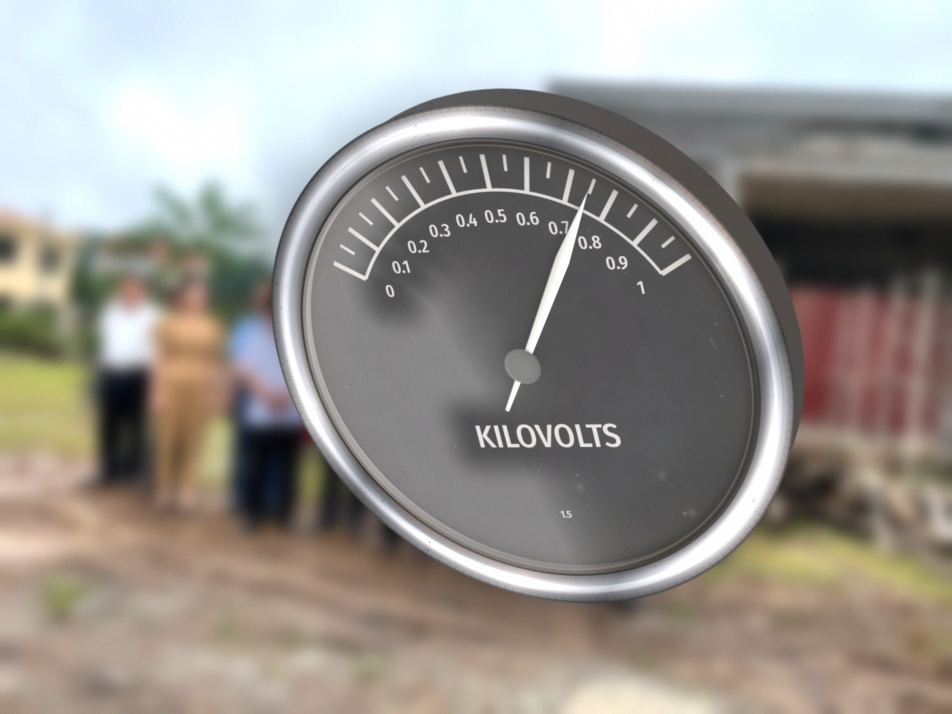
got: 0.75 kV
